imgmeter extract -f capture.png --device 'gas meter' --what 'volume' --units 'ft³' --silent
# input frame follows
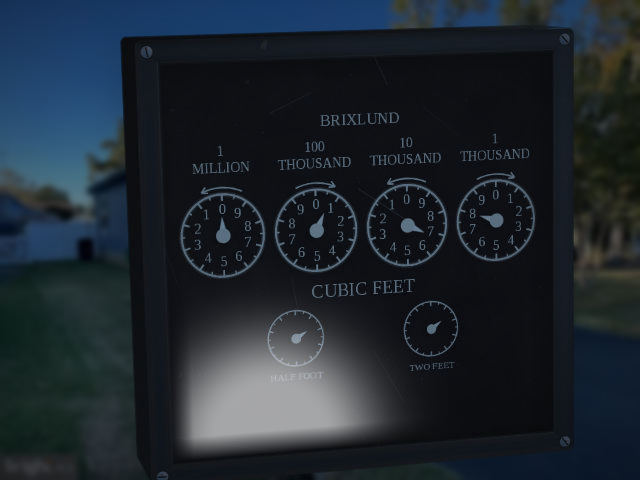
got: 6800 ft³
